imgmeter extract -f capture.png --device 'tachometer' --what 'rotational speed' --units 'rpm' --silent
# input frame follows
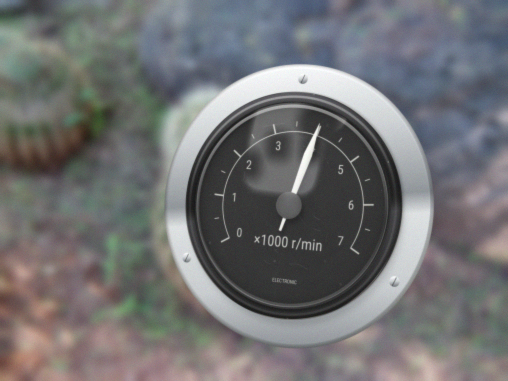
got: 4000 rpm
